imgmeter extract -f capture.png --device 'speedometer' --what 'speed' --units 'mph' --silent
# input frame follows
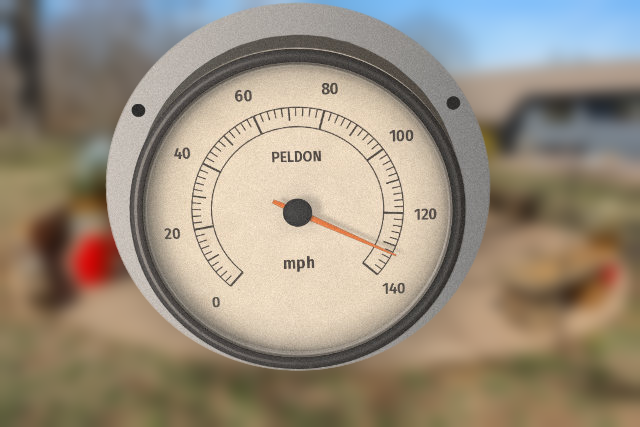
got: 132 mph
